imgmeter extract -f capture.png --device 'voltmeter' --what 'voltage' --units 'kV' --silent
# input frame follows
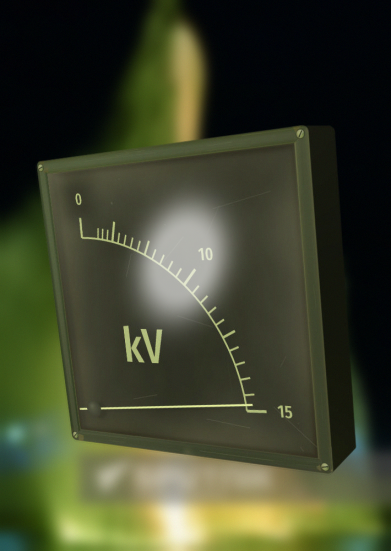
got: 14.75 kV
